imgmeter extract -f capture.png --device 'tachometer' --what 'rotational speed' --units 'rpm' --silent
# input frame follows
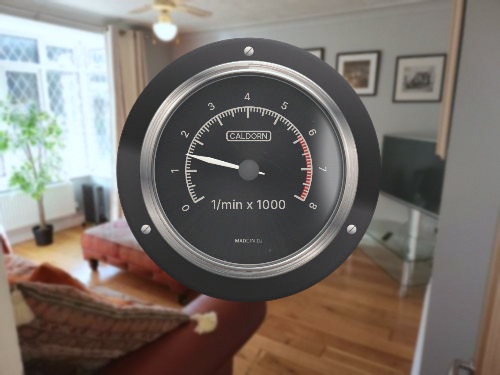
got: 1500 rpm
